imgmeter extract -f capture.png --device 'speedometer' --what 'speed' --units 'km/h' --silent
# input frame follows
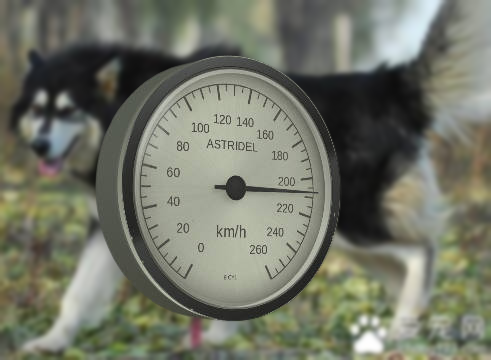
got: 207.5 km/h
